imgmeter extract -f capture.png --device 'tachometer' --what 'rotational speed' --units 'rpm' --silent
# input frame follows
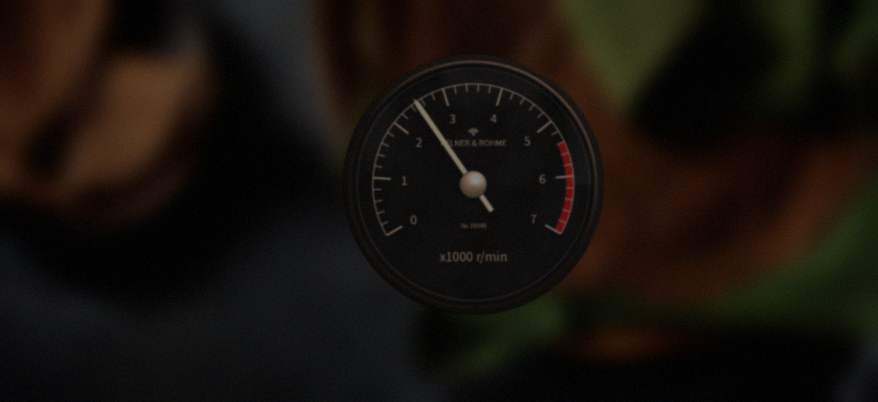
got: 2500 rpm
